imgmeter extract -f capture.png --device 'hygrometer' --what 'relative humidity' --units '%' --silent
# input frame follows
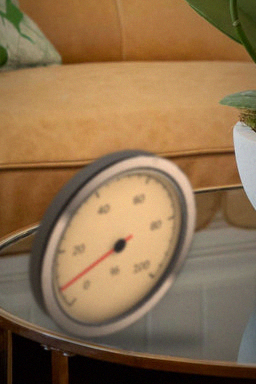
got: 8 %
